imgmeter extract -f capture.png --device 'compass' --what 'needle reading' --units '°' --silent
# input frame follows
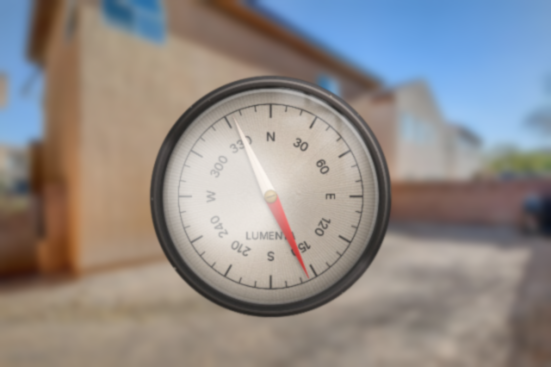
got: 155 °
